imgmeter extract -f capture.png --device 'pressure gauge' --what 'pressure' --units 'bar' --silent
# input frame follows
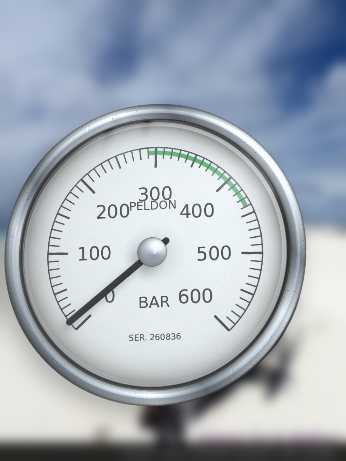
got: 10 bar
